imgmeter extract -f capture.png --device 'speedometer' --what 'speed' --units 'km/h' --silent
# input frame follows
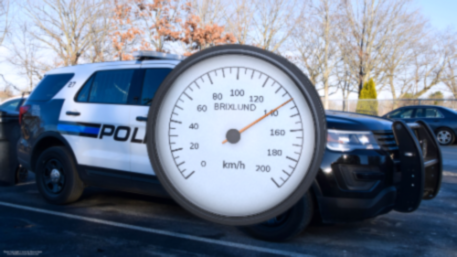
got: 140 km/h
